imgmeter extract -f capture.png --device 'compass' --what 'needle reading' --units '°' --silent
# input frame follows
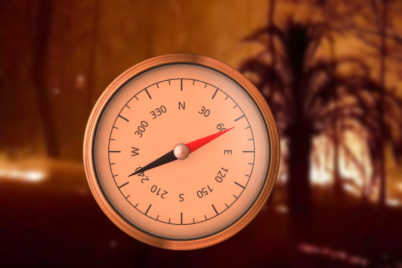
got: 65 °
